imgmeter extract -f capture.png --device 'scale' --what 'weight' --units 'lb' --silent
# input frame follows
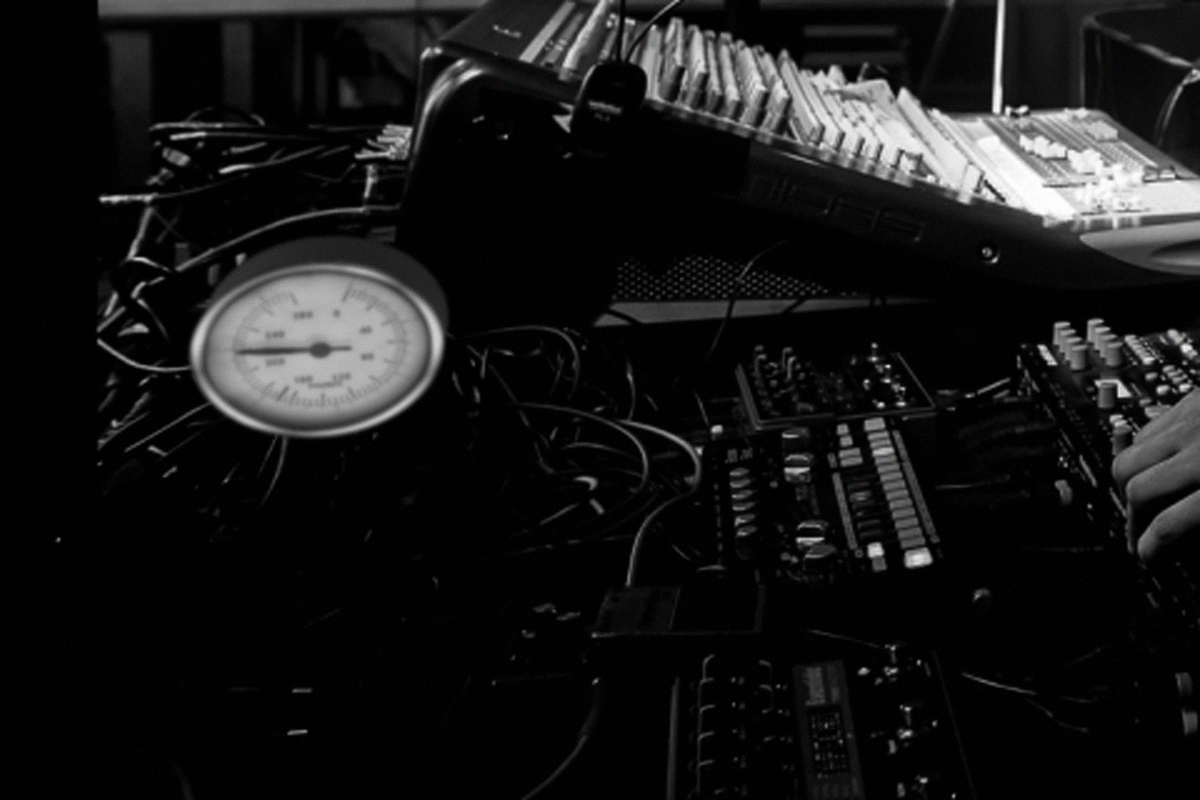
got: 220 lb
